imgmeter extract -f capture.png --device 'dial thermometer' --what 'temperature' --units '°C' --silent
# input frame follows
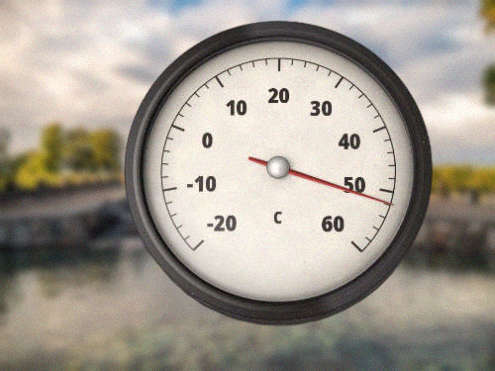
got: 52 °C
